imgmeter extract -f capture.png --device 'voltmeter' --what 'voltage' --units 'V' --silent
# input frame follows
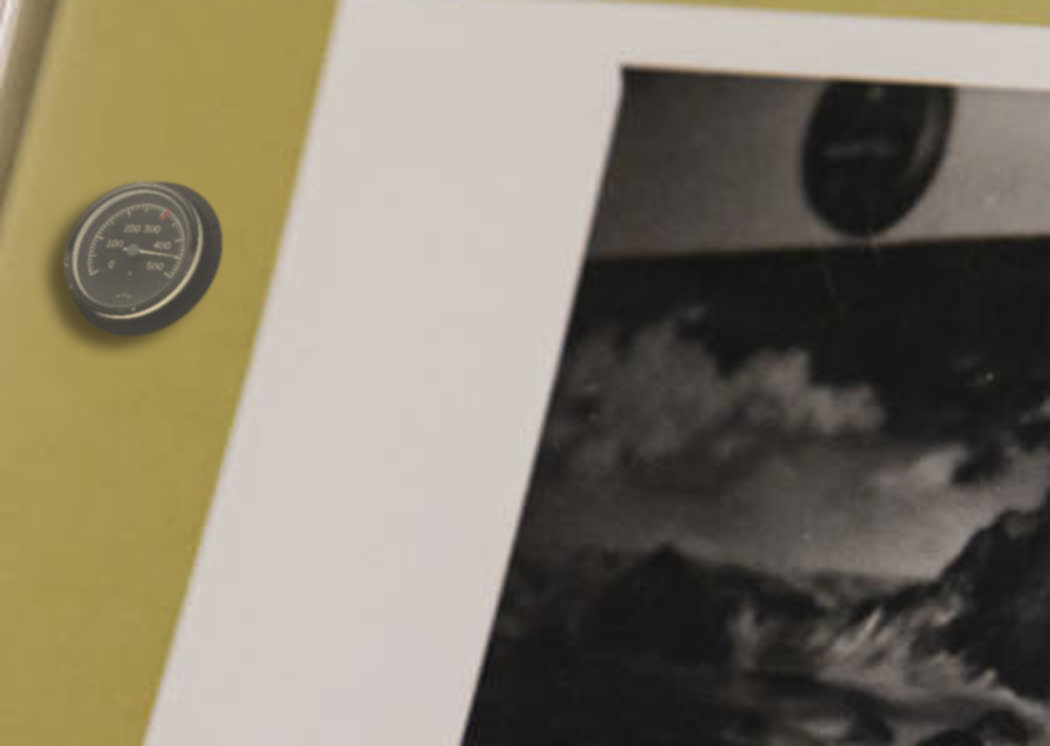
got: 450 V
